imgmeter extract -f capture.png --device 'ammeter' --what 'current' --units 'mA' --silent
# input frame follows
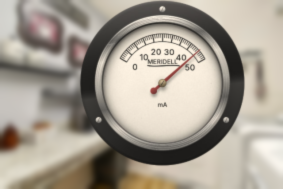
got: 45 mA
